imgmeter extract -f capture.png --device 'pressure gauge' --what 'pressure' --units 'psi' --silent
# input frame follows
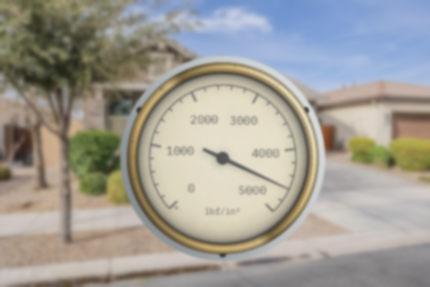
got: 4600 psi
